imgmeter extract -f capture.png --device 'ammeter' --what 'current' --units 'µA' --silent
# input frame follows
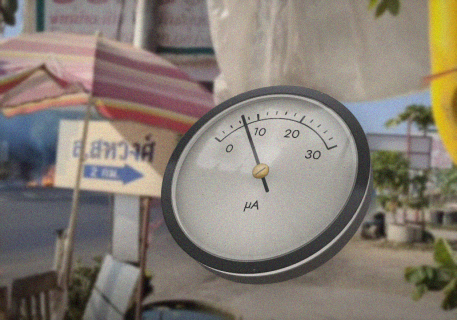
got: 7 µA
